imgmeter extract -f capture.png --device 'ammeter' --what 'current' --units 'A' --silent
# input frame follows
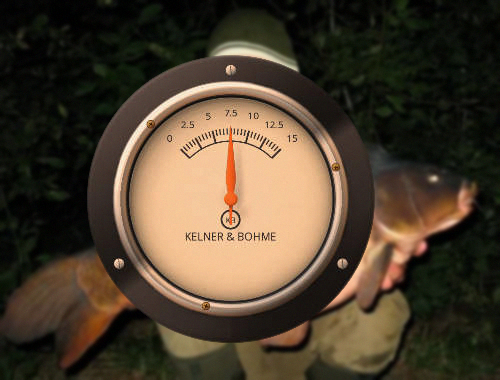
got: 7.5 A
